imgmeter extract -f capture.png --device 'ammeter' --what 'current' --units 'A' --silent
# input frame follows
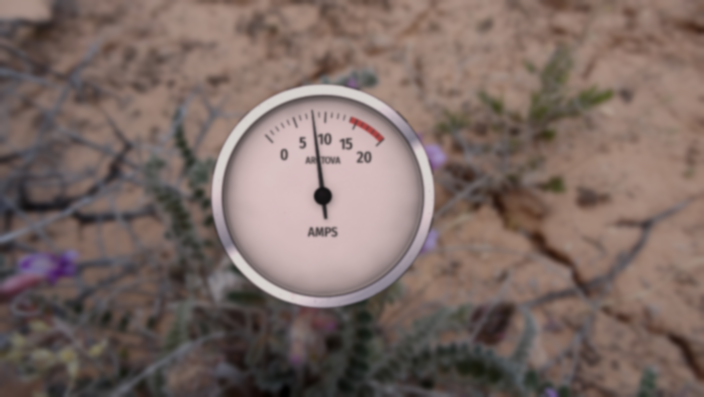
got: 8 A
